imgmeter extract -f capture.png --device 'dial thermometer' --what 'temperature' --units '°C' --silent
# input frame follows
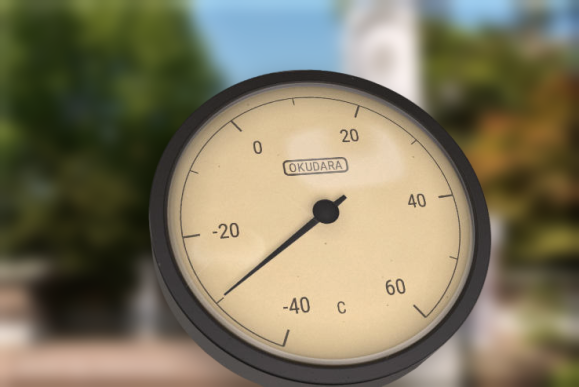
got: -30 °C
